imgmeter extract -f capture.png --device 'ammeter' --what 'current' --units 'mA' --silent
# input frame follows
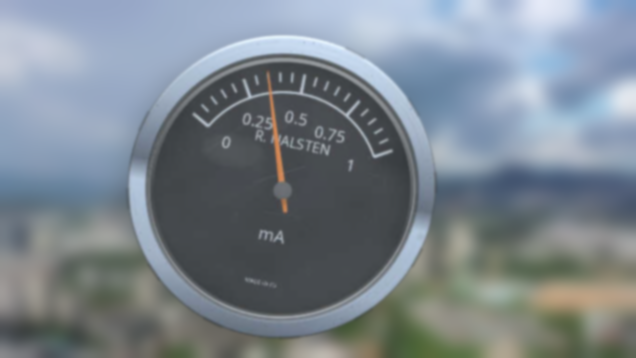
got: 0.35 mA
